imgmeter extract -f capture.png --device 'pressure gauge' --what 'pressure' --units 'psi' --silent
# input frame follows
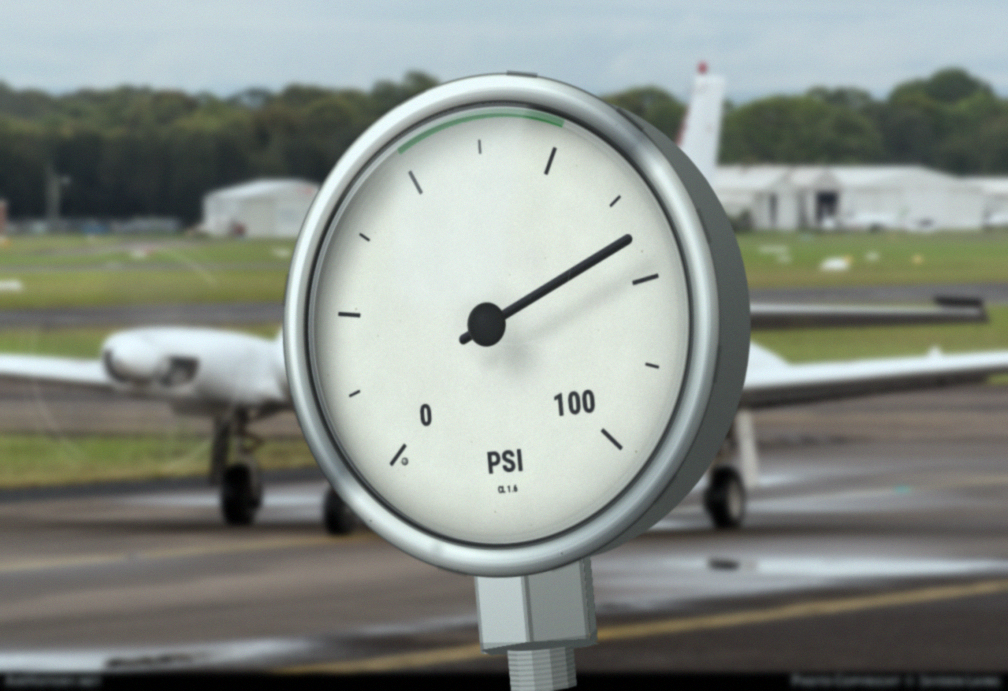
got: 75 psi
